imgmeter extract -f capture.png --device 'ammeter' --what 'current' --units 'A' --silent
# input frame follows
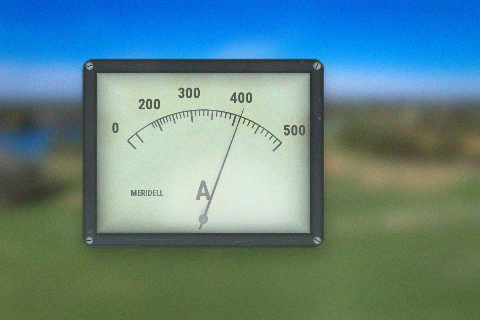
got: 410 A
